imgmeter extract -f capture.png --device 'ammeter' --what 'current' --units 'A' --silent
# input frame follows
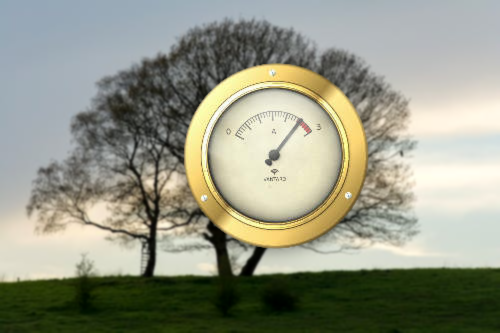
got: 2.5 A
